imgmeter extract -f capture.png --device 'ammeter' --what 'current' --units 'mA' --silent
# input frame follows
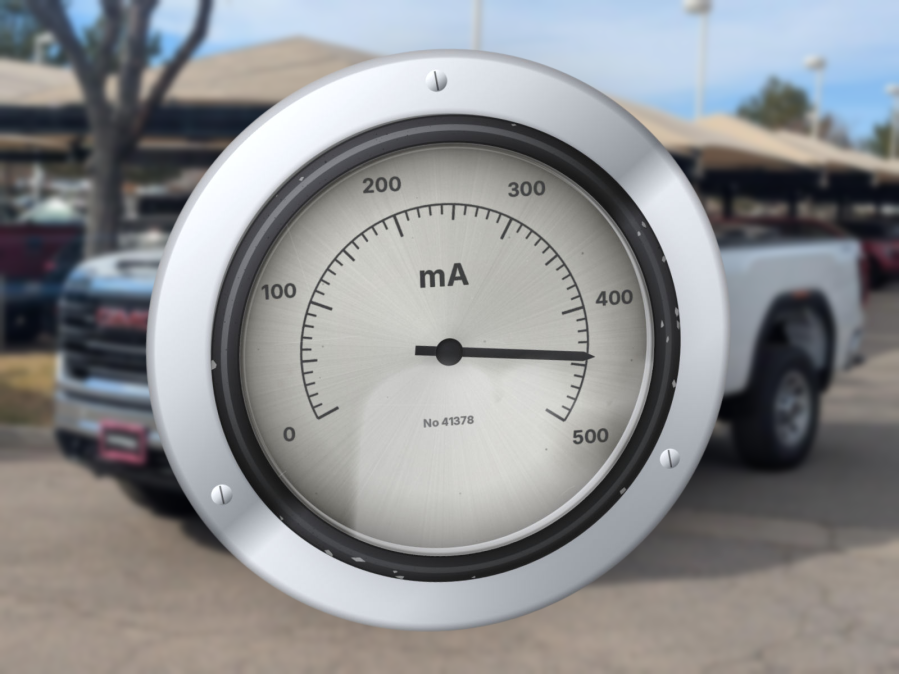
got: 440 mA
